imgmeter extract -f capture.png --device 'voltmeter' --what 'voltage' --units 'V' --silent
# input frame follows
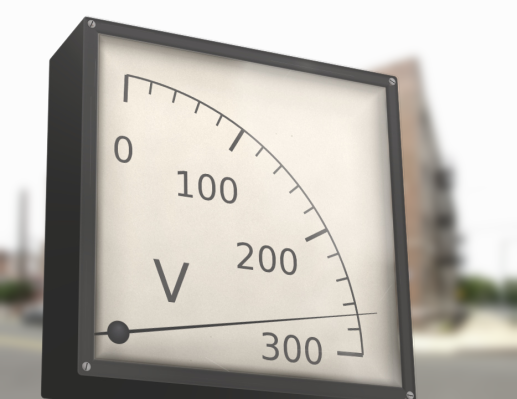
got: 270 V
